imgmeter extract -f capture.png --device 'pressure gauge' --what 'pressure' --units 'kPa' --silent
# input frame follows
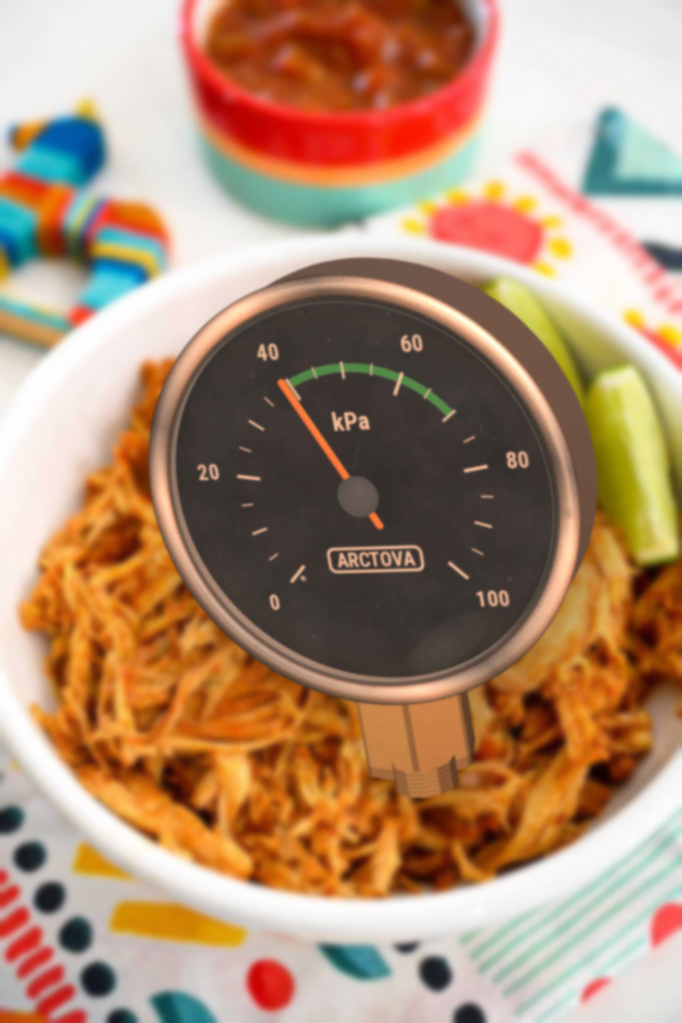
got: 40 kPa
